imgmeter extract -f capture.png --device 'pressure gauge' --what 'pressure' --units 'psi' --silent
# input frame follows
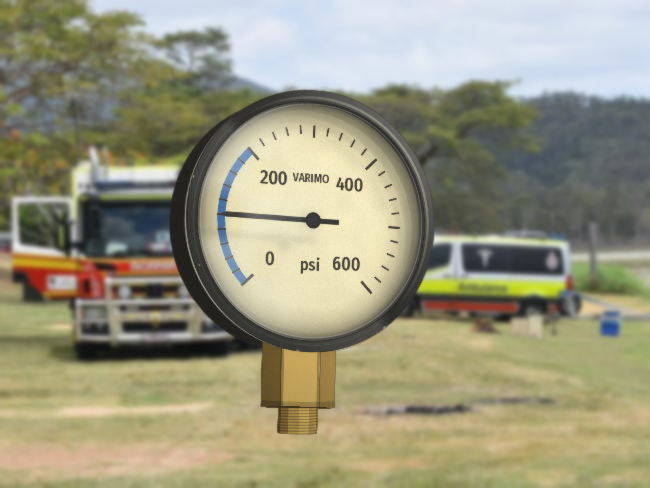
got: 100 psi
